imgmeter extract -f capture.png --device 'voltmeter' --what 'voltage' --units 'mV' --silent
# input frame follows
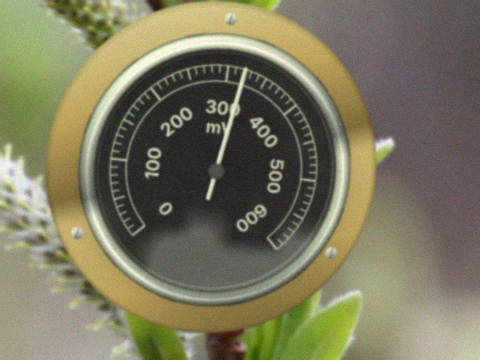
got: 320 mV
